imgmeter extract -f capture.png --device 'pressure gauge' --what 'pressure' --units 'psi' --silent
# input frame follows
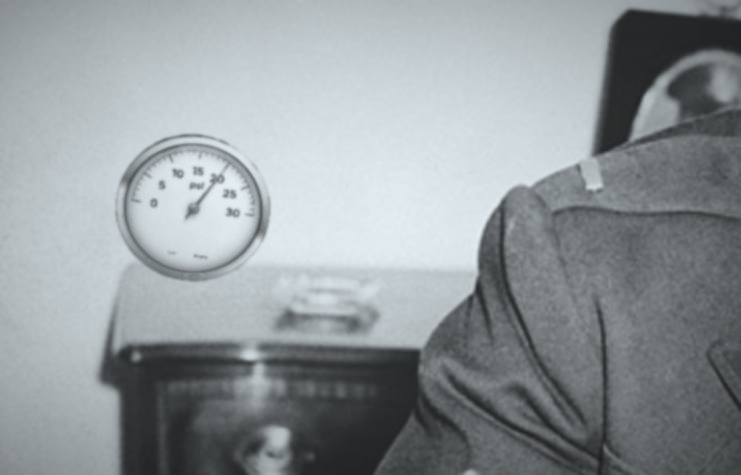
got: 20 psi
